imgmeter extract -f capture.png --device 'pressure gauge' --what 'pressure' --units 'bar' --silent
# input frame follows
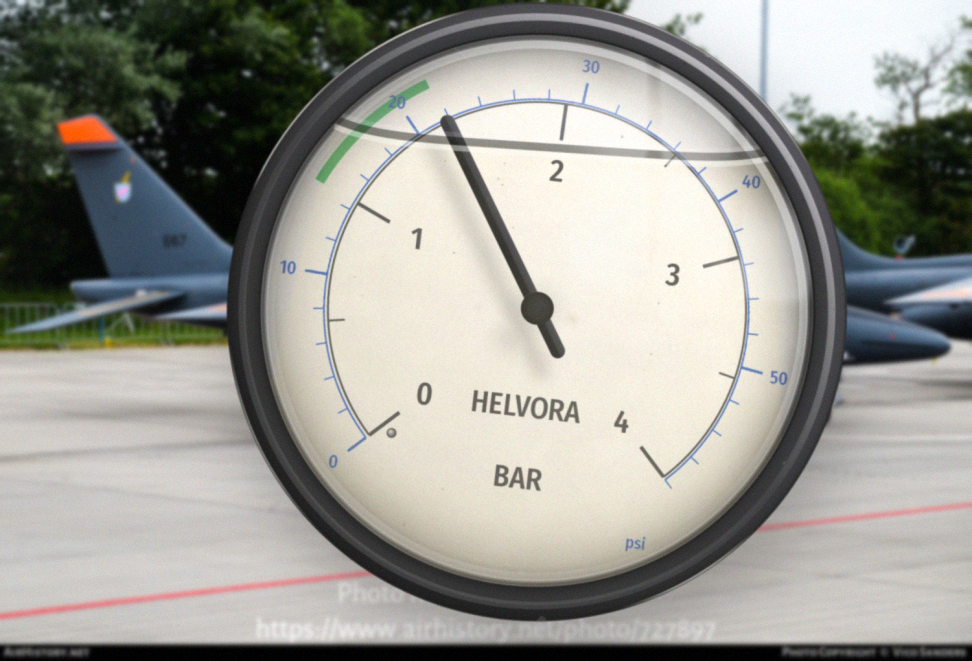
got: 1.5 bar
